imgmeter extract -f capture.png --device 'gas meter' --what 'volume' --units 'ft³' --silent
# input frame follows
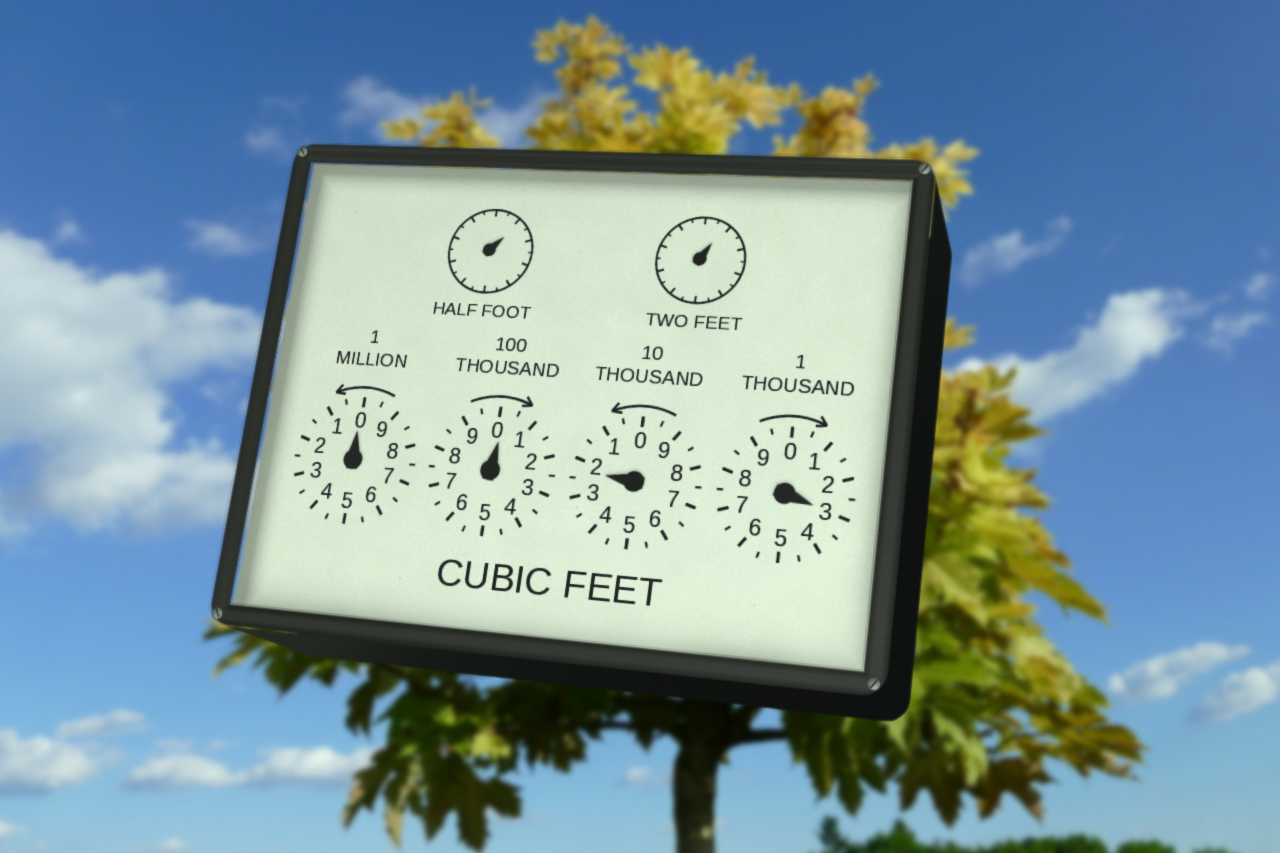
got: 2300 ft³
